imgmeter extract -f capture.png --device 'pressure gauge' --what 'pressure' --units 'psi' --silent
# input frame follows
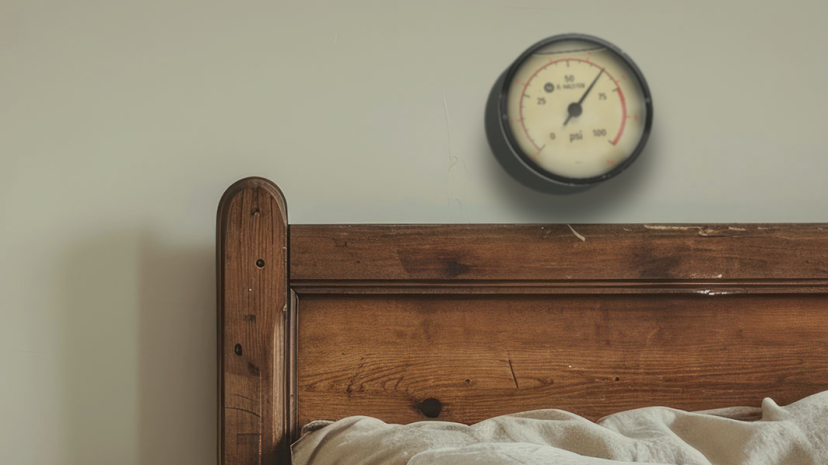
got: 65 psi
